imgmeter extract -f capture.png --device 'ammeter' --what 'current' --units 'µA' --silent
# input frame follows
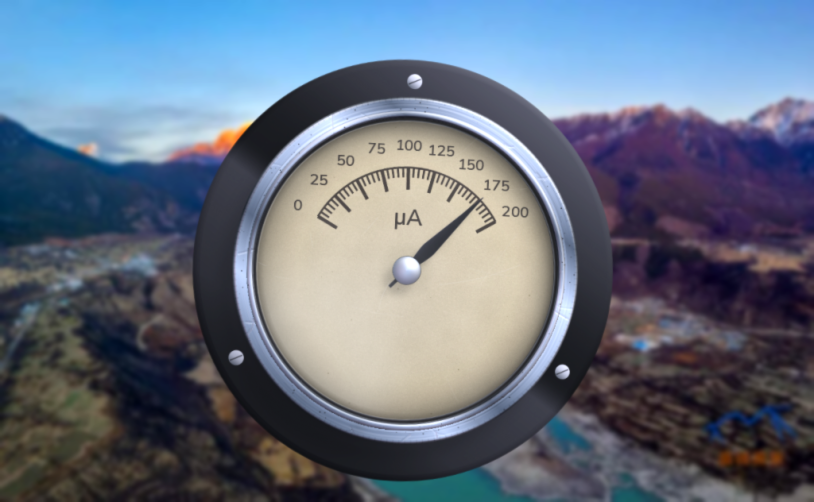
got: 175 µA
